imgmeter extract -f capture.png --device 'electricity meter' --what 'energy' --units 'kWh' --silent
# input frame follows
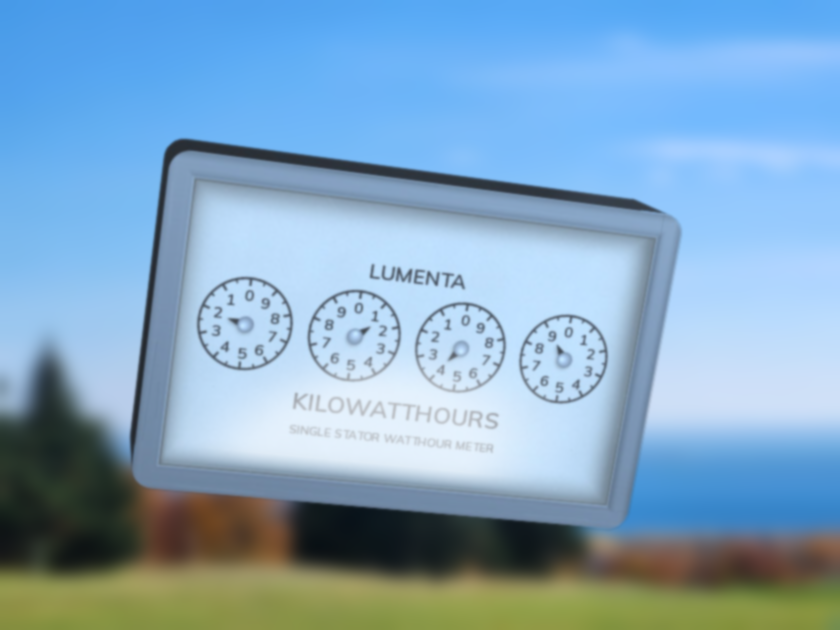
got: 2139 kWh
